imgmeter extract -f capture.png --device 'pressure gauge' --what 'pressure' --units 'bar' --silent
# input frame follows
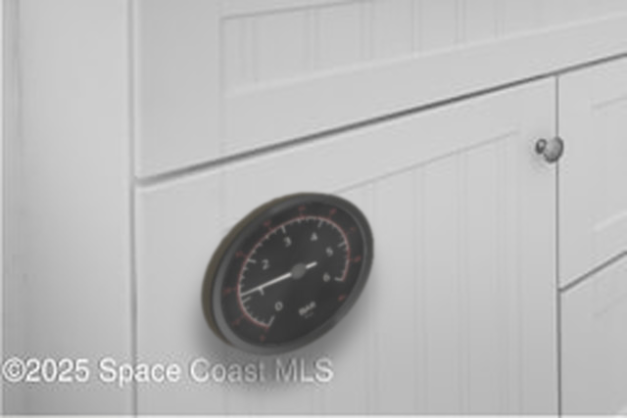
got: 1.2 bar
